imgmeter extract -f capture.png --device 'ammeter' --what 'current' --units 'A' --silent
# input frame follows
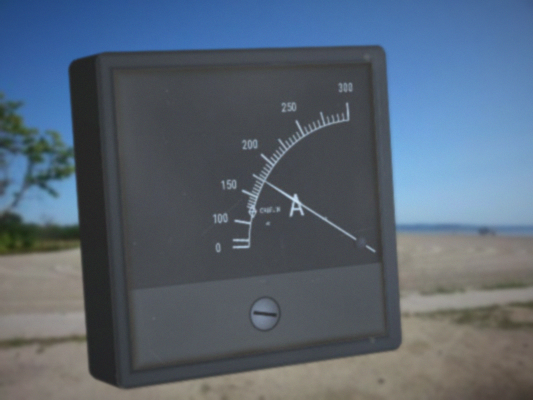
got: 175 A
